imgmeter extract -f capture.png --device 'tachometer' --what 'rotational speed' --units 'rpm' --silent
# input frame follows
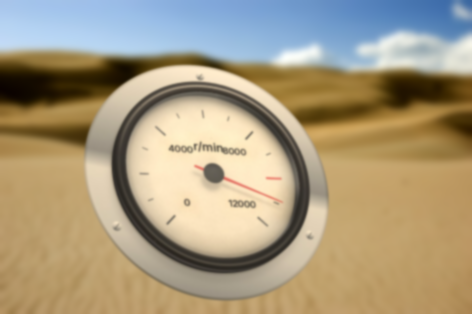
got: 11000 rpm
